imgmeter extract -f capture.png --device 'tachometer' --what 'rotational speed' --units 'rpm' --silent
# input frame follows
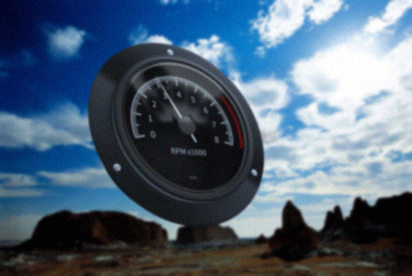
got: 3000 rpm
